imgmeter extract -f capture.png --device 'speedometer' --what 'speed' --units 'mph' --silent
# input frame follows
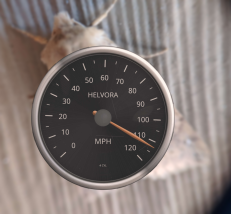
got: 112.5 mph
